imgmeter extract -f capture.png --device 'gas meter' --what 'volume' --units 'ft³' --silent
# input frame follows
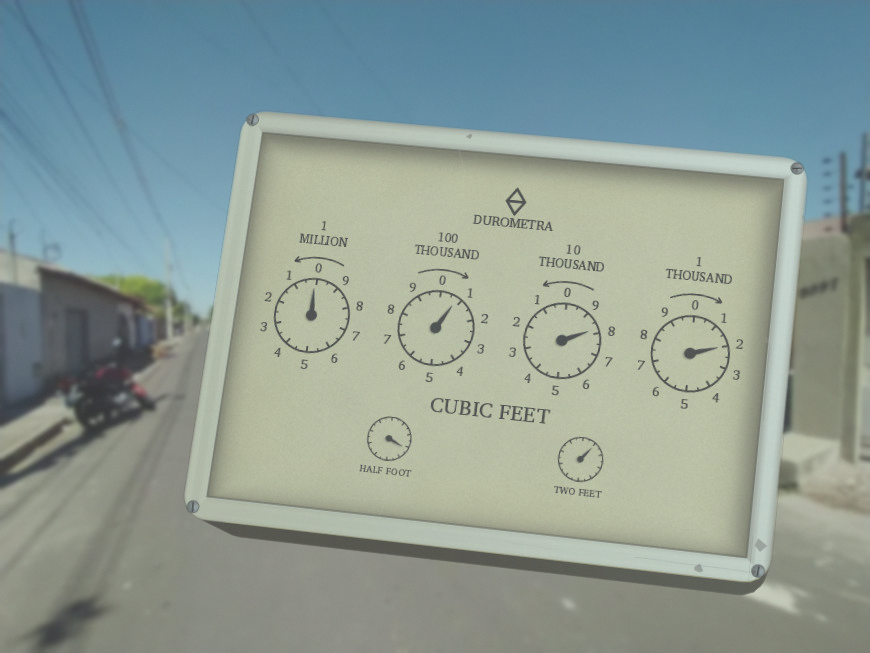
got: 8200 ft³
